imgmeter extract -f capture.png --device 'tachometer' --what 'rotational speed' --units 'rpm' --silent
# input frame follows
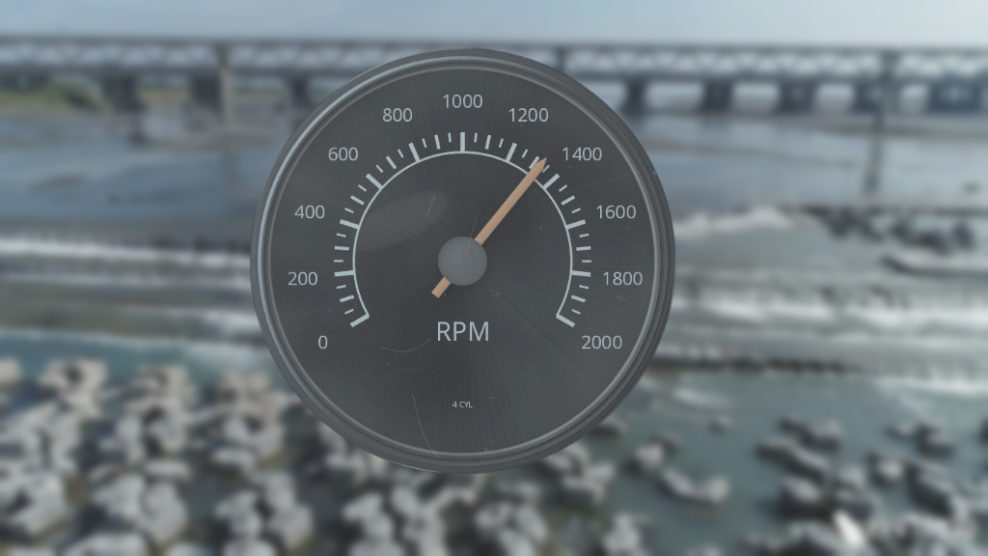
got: 1325 rpm
